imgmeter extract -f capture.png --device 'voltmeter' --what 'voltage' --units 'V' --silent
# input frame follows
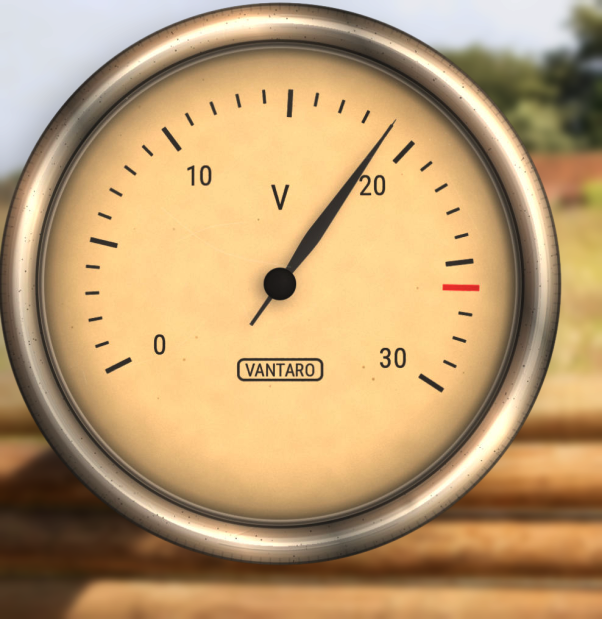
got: 19 V
